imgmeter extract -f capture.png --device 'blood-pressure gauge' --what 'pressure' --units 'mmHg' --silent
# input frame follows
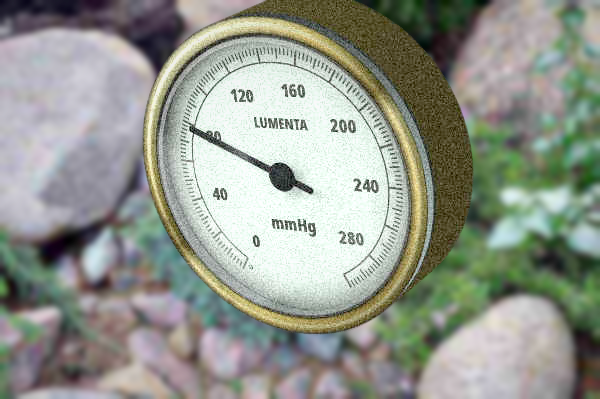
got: 80 mmHg
